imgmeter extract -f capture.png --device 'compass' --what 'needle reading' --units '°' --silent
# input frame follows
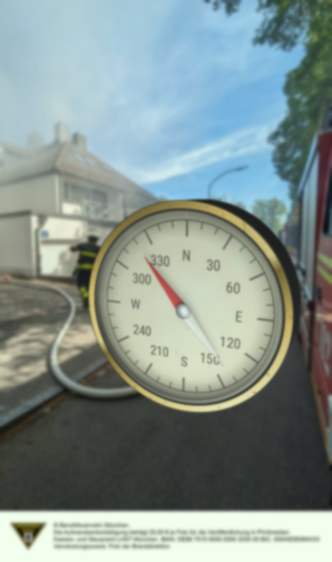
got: 320 °
